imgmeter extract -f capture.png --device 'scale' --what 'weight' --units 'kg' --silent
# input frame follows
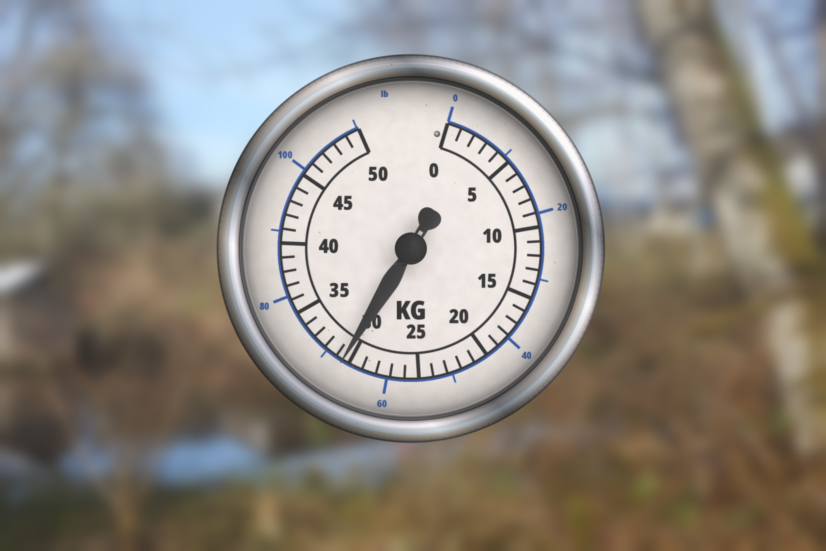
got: 30.5 kg
